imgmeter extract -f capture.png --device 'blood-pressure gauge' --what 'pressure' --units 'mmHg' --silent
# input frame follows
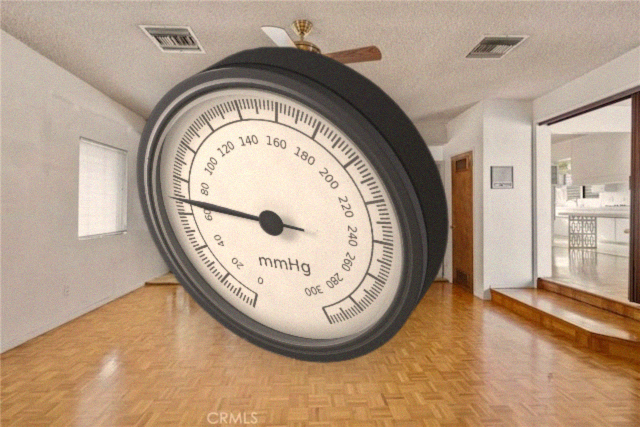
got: 70 mmHg
